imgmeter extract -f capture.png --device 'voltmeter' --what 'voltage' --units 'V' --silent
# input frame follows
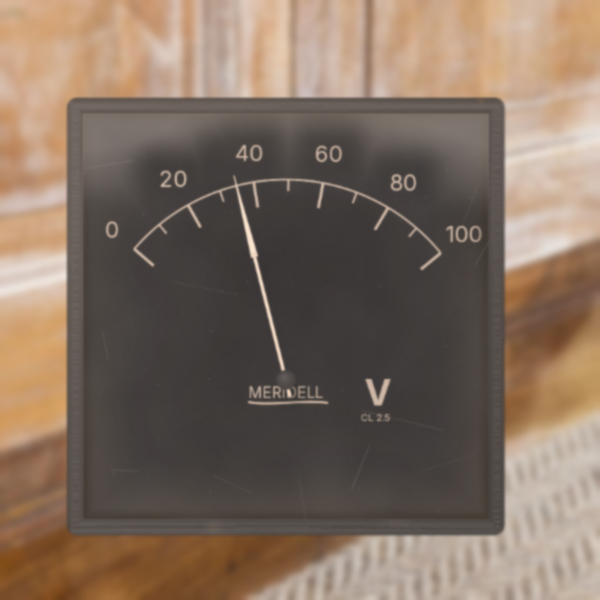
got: 35 V
